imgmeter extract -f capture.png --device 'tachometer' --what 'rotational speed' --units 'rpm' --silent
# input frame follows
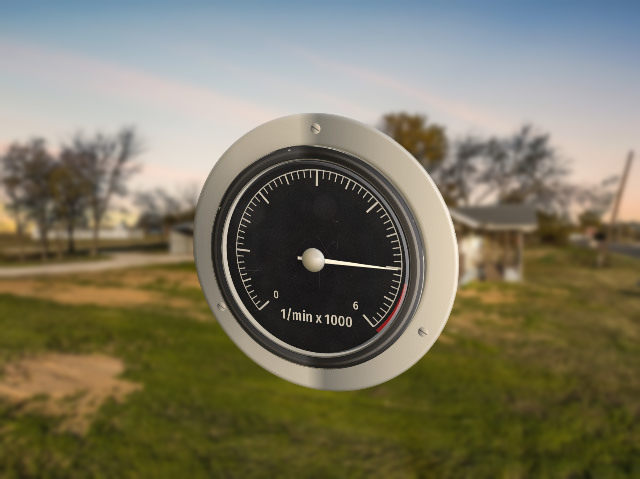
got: 5000 rpm
